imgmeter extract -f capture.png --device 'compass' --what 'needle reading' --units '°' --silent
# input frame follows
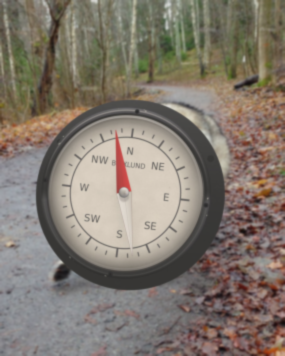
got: 345 °
